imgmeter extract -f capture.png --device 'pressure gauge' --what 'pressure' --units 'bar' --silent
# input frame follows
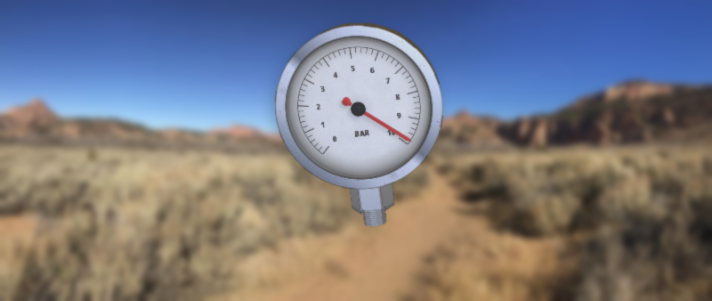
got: 9.8 bar
